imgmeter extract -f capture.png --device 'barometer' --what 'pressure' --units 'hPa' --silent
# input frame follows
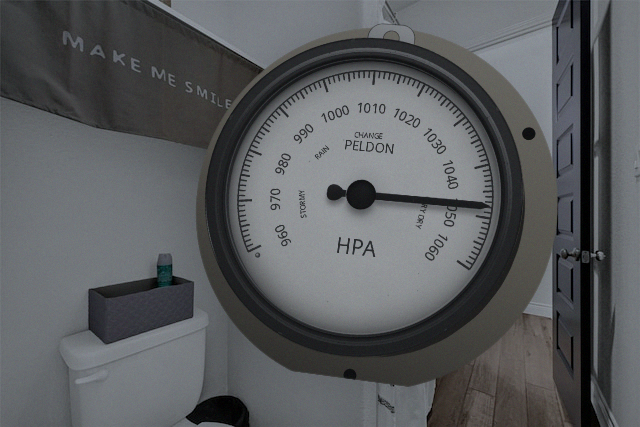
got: 1048 hPa
